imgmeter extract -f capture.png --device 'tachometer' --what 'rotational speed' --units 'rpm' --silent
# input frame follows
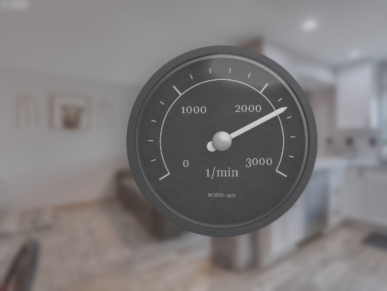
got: 2300 rpm
